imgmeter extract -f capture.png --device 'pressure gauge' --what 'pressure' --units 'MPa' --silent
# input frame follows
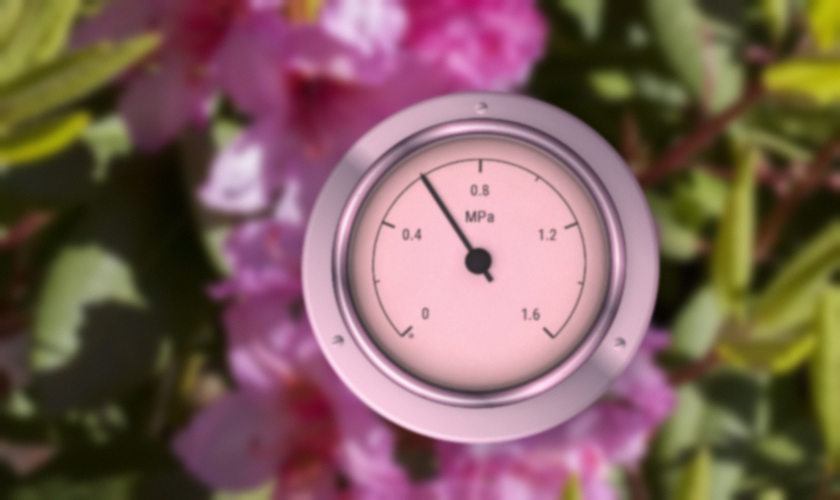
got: 0.6 MPa
